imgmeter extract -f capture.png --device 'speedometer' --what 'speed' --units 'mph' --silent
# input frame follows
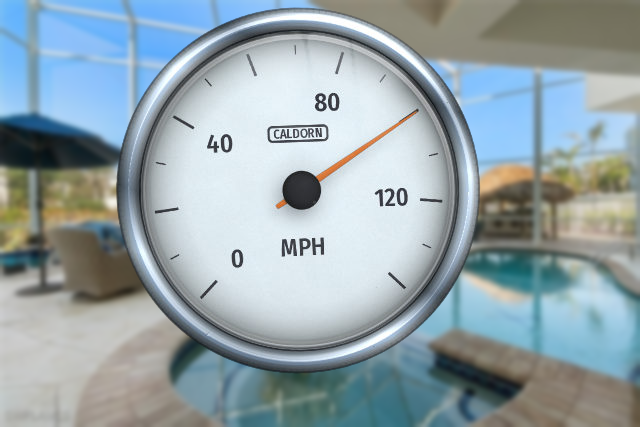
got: 100 mph
